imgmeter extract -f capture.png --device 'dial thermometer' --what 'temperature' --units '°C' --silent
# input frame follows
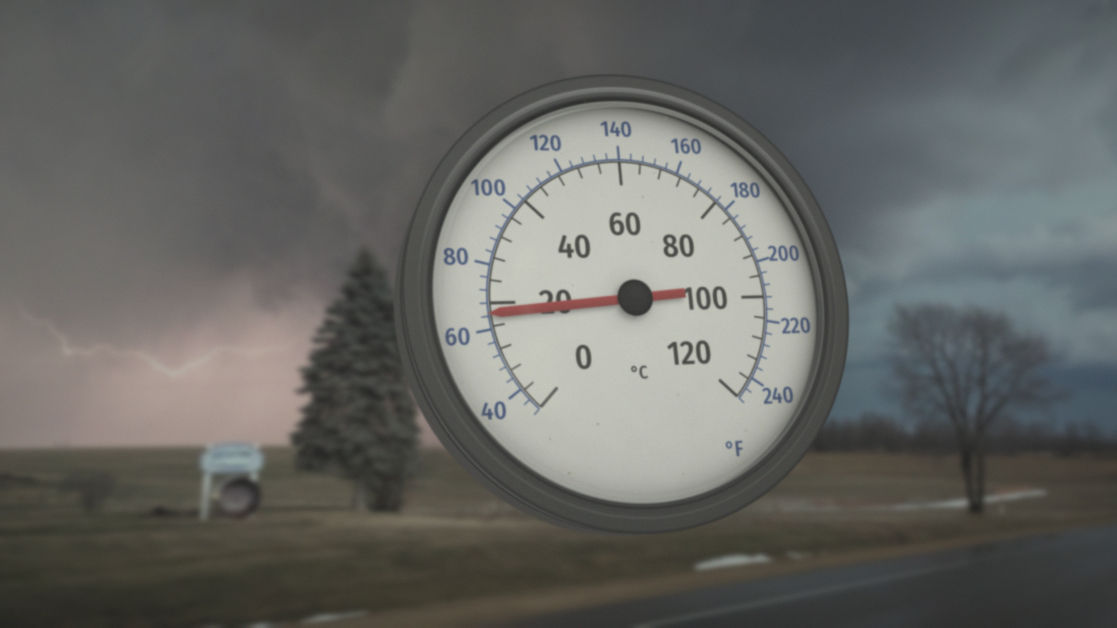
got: 18 °C
